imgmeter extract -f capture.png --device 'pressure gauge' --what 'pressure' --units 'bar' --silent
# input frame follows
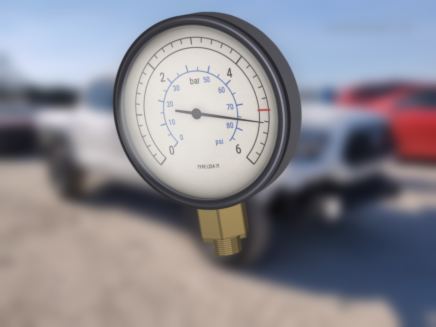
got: 5.2 bar
